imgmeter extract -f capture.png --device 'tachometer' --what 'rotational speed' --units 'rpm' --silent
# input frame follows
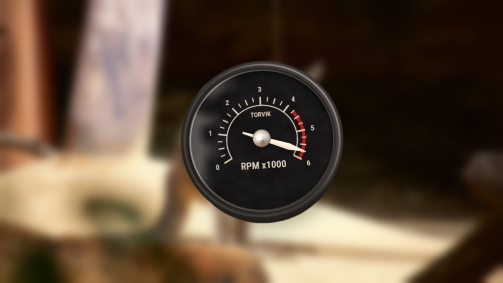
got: 5750 rpm
